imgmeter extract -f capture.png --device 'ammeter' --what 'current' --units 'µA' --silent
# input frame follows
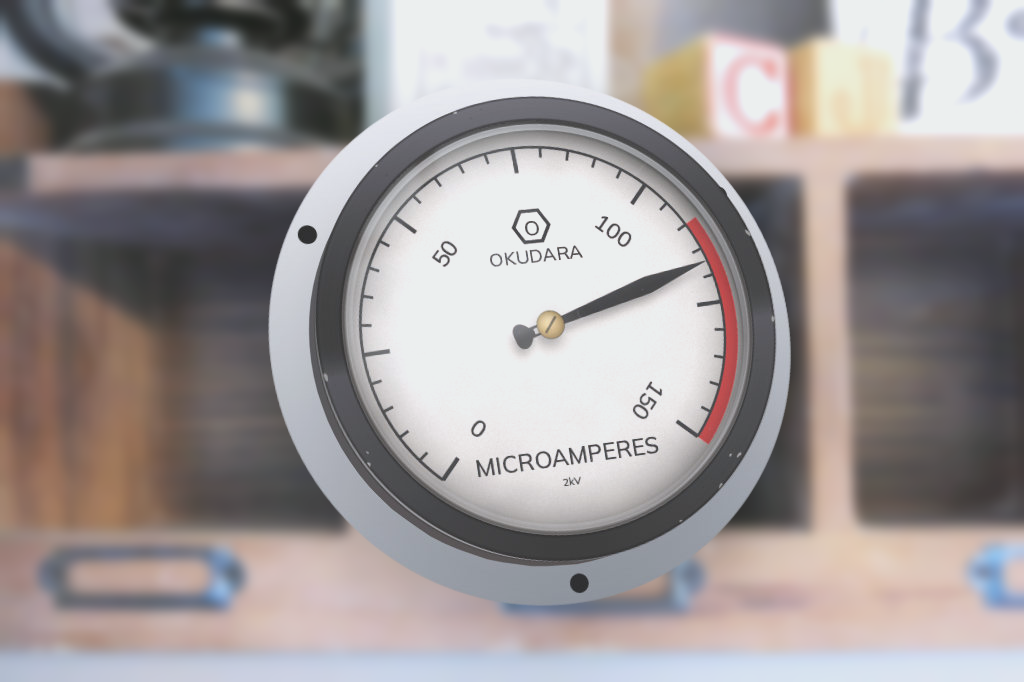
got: 117.5 µA
